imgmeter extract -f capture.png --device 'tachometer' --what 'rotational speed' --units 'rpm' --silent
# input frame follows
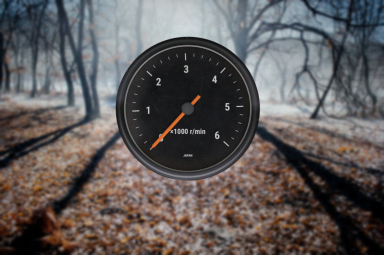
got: 0 rpm
